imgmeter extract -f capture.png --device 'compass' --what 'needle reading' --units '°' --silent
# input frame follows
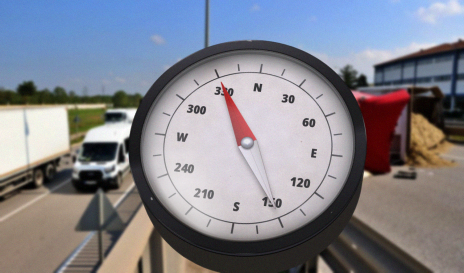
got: 330 °
